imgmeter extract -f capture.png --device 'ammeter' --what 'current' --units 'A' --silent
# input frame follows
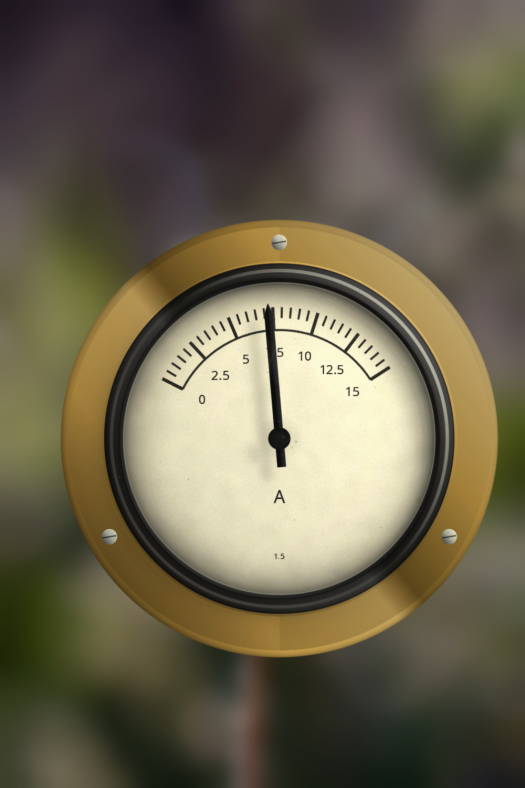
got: 7.25 A
